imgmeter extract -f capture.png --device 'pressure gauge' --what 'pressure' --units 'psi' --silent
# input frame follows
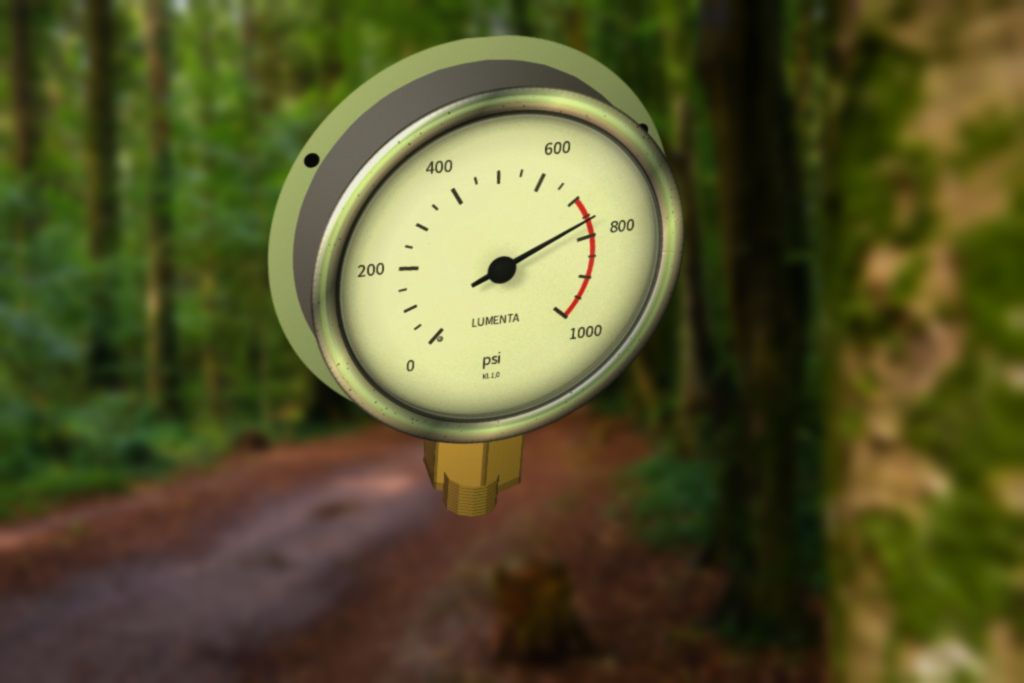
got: 750 psi
